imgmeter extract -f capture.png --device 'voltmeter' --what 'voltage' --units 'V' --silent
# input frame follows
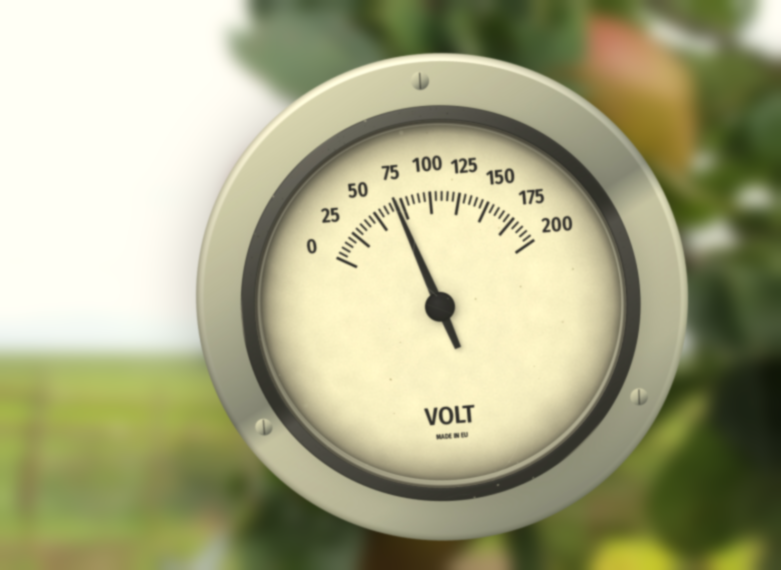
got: 70 V
